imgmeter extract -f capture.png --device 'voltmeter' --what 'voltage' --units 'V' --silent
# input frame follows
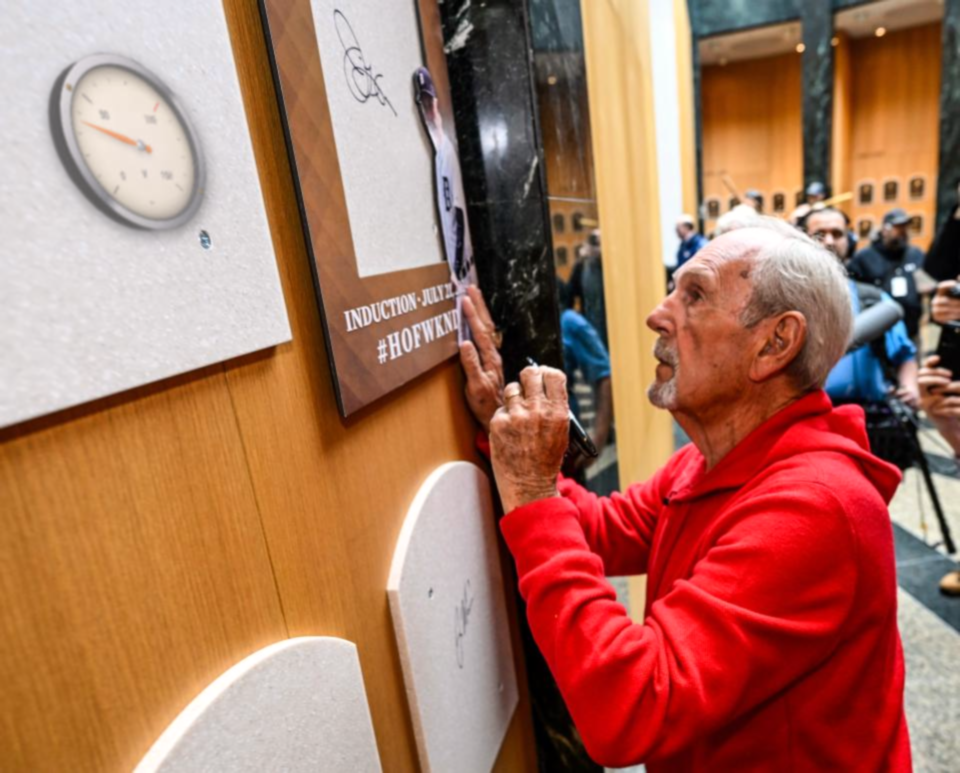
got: 35 V
